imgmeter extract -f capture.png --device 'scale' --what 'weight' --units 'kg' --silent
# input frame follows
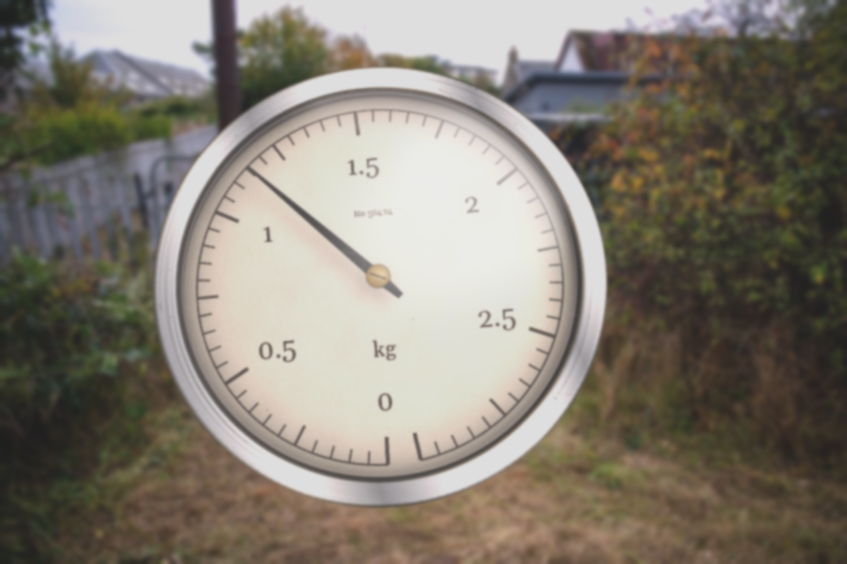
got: 1.15 kg
